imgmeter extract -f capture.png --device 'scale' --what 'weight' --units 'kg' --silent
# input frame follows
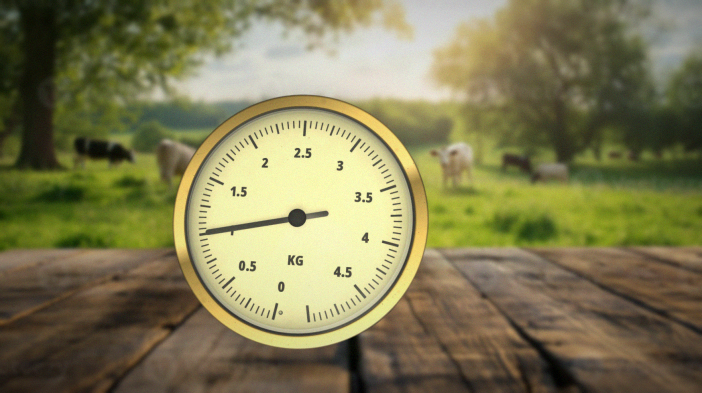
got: 1 kg
